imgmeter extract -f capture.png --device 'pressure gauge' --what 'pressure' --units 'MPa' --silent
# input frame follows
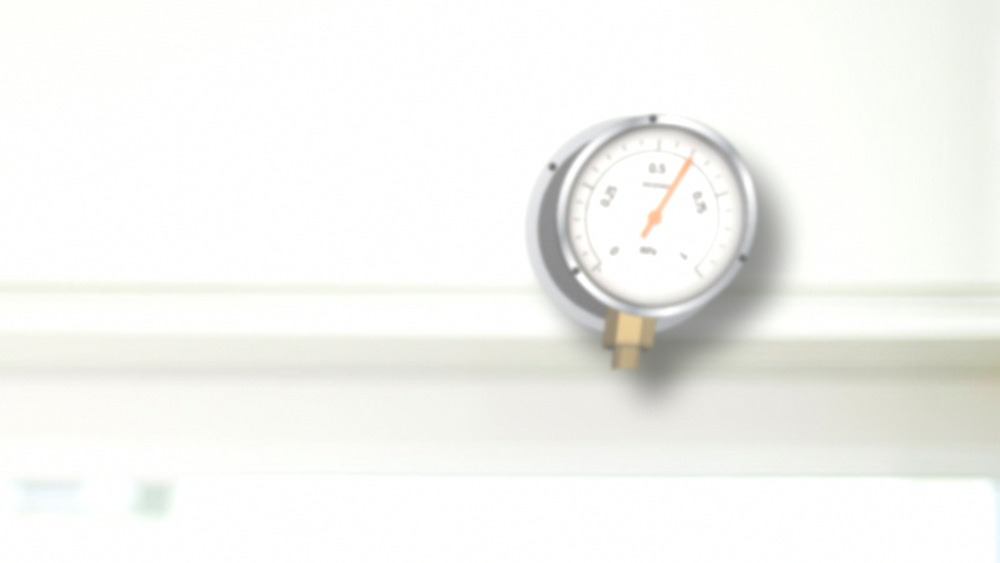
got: 0.6 MPa
